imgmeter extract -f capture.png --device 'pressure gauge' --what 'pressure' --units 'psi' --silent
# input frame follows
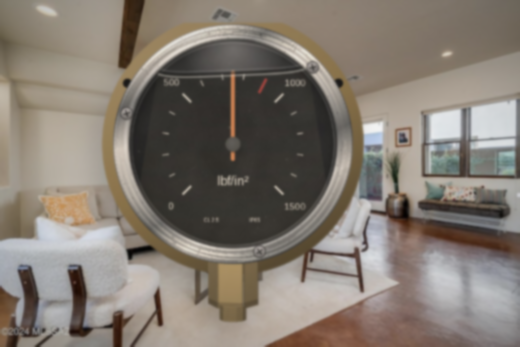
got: 750 psi
